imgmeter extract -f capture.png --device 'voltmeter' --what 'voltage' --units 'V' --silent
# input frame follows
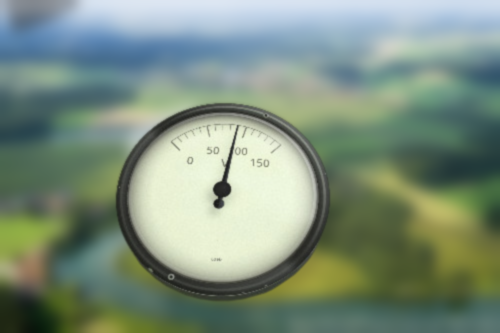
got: 90 V
